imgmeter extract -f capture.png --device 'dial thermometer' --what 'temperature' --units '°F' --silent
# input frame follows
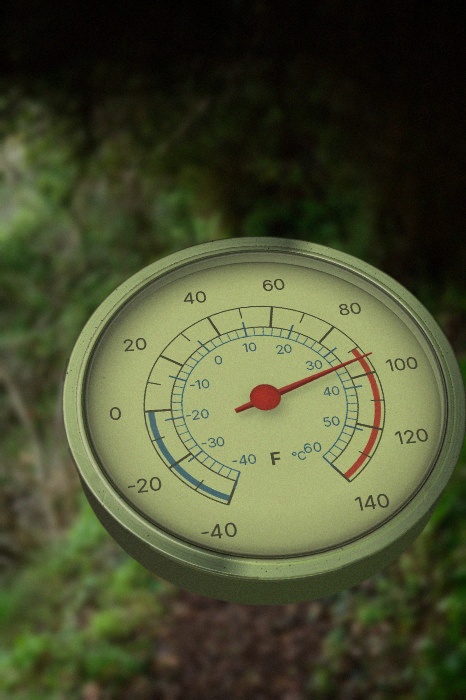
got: 95 °F
